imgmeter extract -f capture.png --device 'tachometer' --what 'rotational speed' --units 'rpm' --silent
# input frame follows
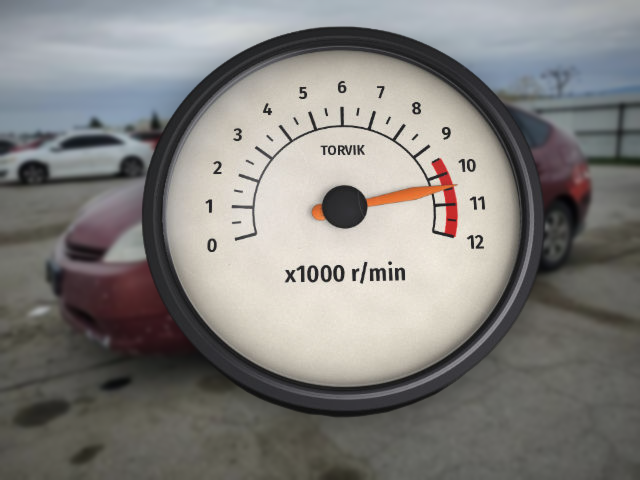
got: 10500 rpm
